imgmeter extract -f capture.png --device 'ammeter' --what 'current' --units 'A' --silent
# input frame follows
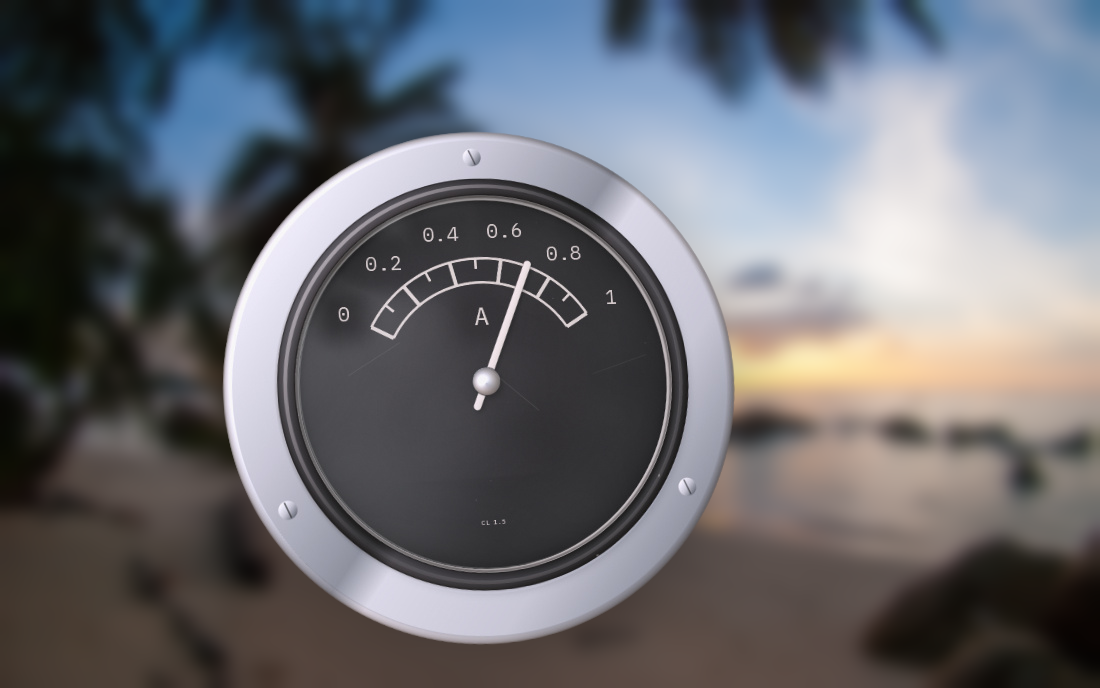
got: 0.7 A
